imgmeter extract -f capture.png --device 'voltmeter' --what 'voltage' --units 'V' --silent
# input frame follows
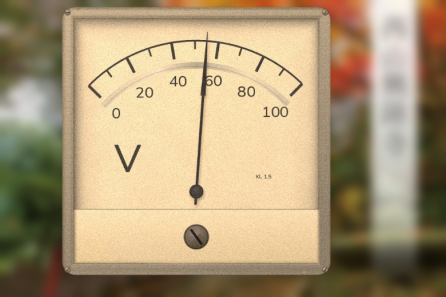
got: 55 V
